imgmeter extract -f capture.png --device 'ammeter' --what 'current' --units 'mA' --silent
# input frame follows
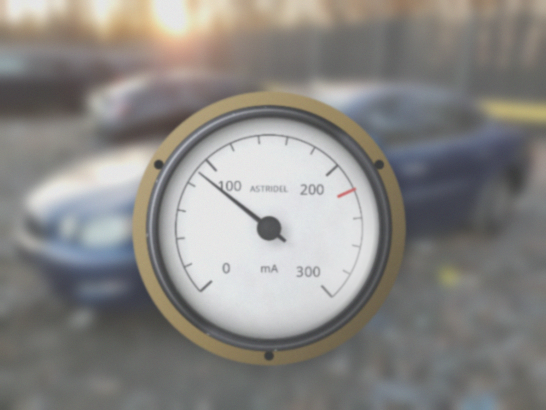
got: 90 mA
